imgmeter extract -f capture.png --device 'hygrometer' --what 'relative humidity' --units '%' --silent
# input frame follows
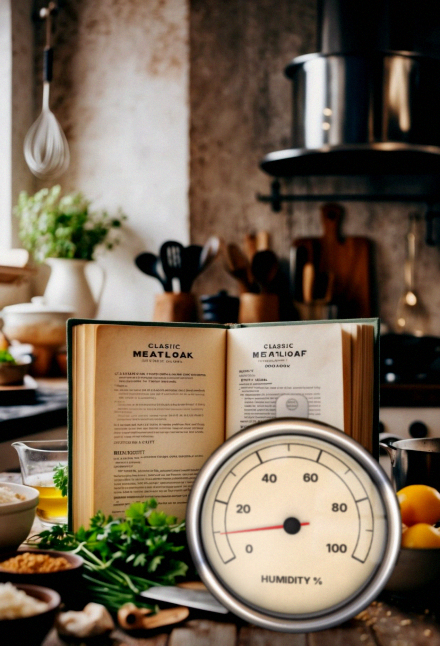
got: 10 %
